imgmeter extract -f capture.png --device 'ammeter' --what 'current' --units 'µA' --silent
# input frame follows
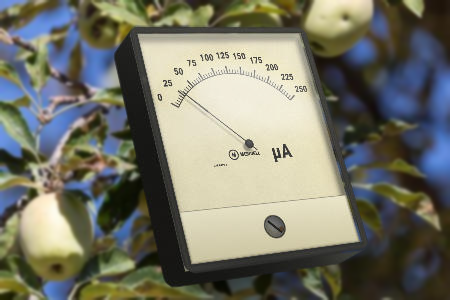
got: 25 µA
